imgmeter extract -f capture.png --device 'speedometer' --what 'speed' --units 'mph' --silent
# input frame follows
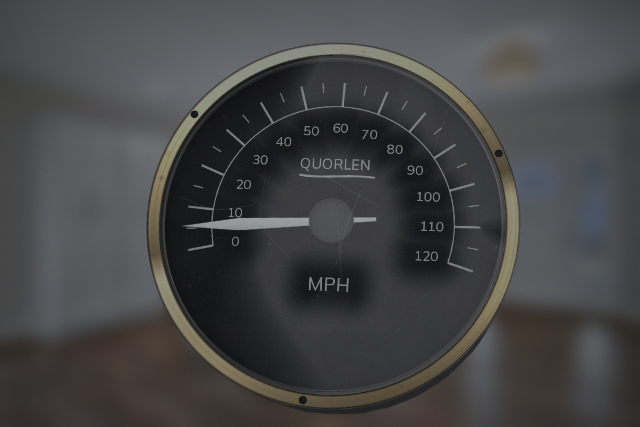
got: 5 mph
